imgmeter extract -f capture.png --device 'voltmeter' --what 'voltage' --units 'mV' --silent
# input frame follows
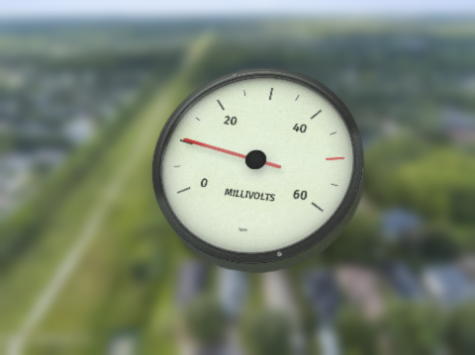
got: 10 mV
